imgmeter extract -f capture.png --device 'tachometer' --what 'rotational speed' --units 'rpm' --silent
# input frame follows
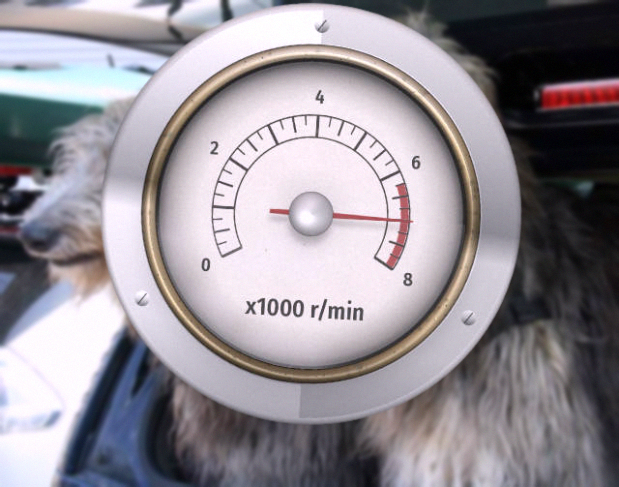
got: 7000 rpm
